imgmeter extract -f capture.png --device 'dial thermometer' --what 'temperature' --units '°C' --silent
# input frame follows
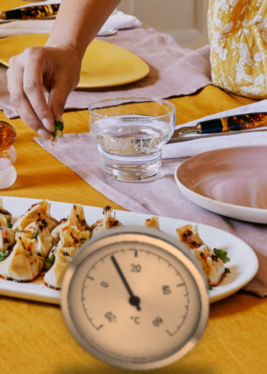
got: 12 °C
